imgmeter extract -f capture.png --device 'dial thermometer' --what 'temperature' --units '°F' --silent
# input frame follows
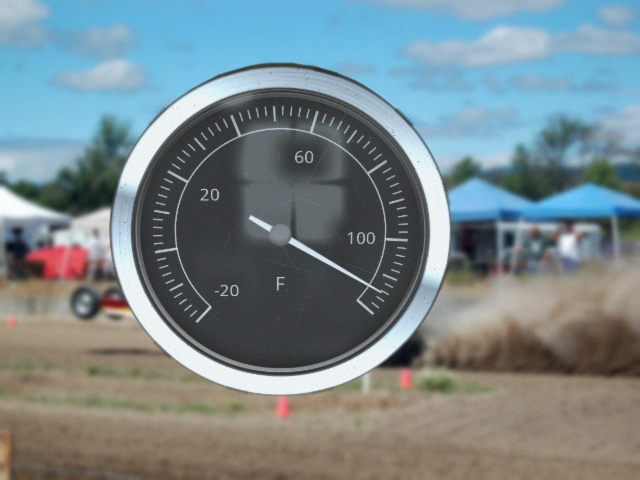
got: 114 °F
